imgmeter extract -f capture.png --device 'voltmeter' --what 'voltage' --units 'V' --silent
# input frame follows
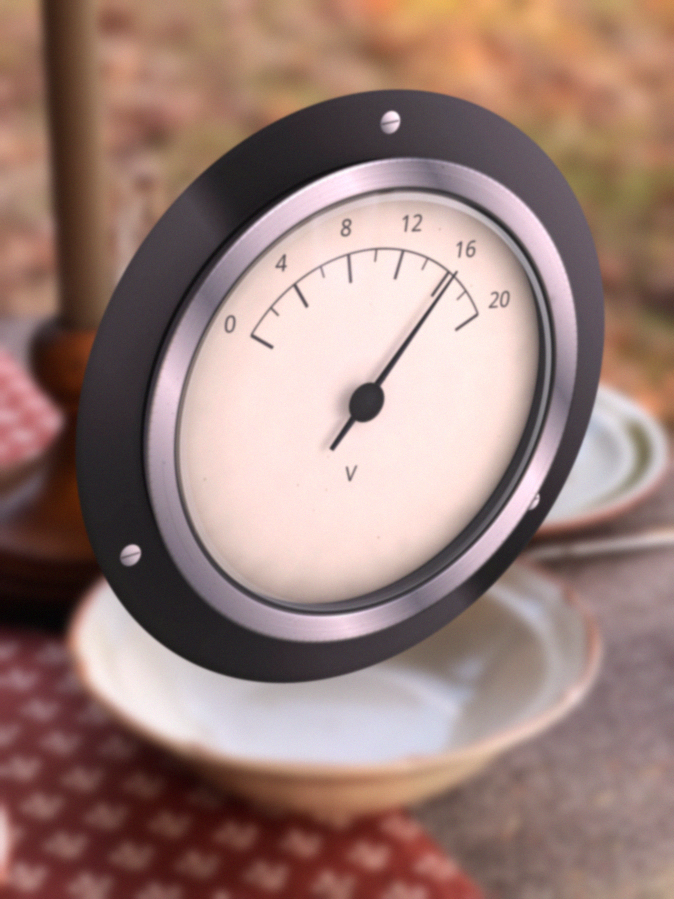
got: 16 V
